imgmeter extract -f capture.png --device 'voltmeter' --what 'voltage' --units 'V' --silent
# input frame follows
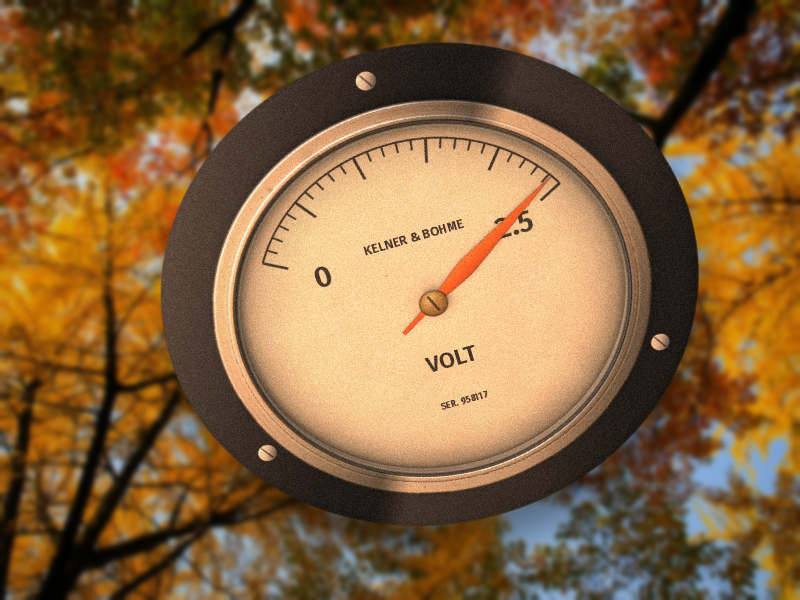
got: 2.4 V
